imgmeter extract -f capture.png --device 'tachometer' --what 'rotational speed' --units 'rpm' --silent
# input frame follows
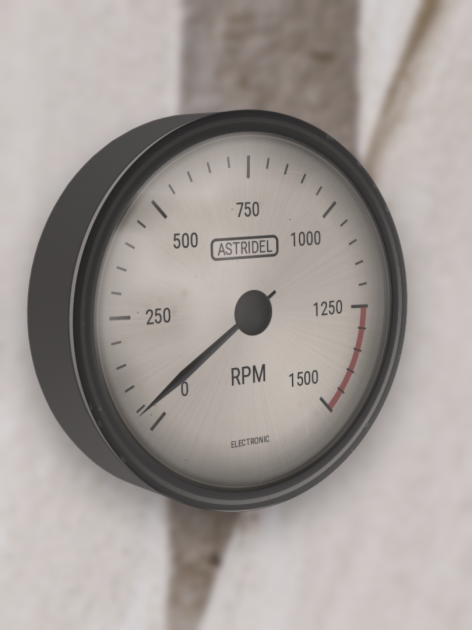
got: 50 rpm
